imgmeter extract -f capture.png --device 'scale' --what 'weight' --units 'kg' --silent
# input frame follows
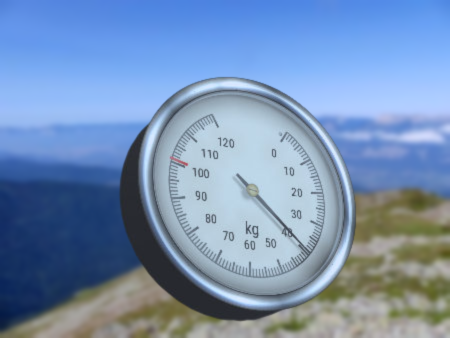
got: 40 kg
